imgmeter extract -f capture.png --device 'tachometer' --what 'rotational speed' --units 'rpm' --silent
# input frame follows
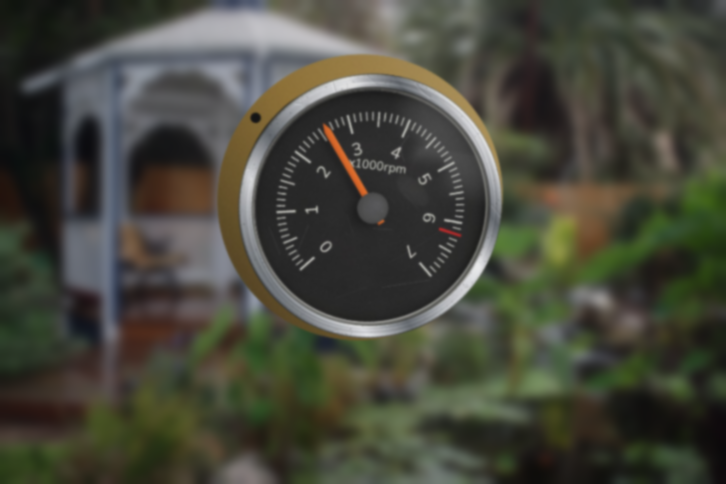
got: 2600 rpm
